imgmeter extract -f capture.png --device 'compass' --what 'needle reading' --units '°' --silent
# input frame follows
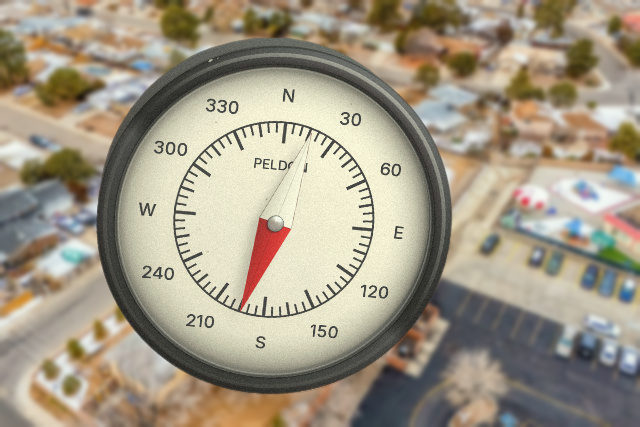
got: 195 °
